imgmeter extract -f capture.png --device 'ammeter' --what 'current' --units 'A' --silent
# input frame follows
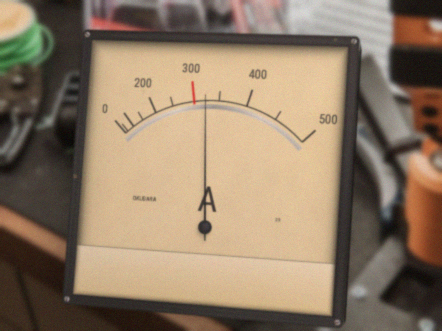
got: 325 A
